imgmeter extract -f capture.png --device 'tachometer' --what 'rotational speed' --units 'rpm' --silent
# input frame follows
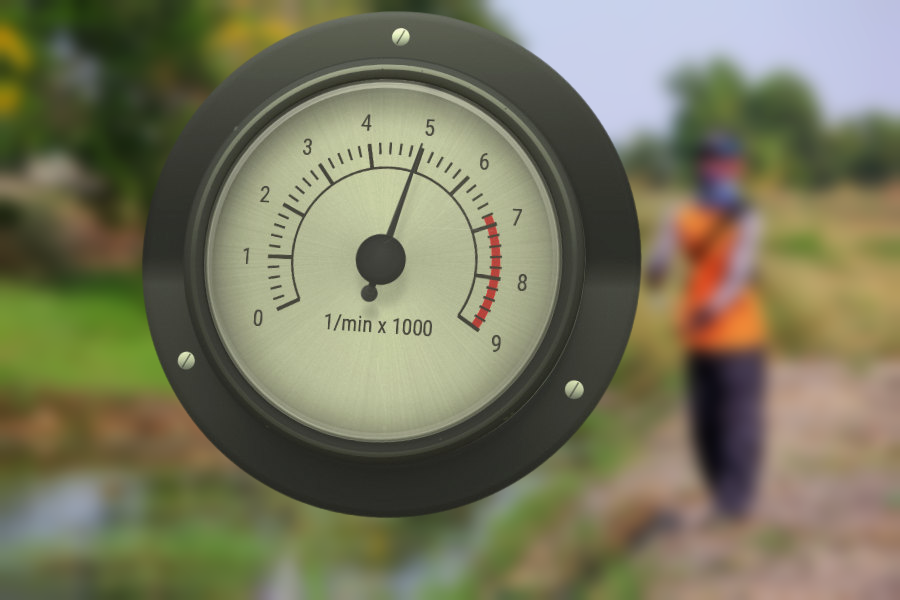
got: 5000 rpm
